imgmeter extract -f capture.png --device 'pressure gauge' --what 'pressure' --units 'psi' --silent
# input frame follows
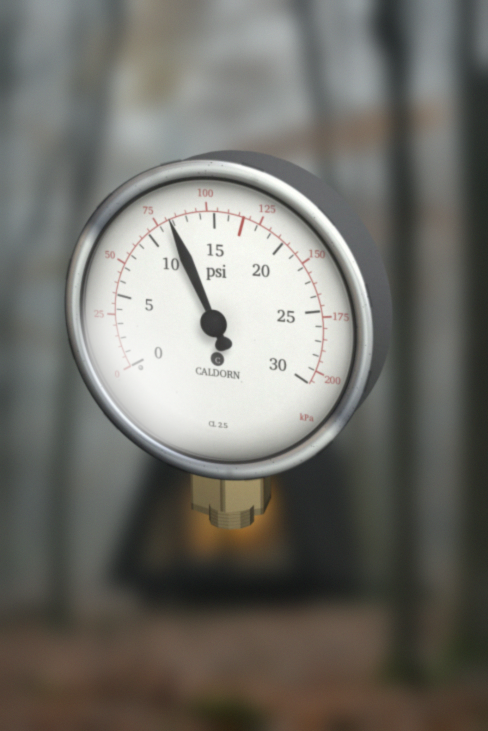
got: 12 psi
